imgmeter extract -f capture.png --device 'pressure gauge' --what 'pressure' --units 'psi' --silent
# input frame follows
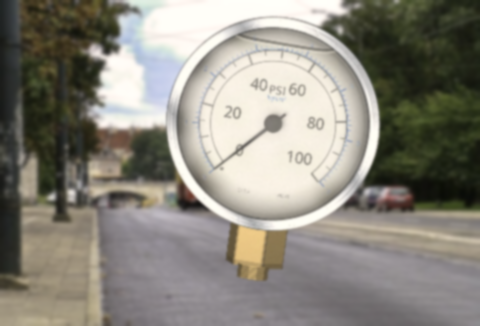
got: 0 psi
